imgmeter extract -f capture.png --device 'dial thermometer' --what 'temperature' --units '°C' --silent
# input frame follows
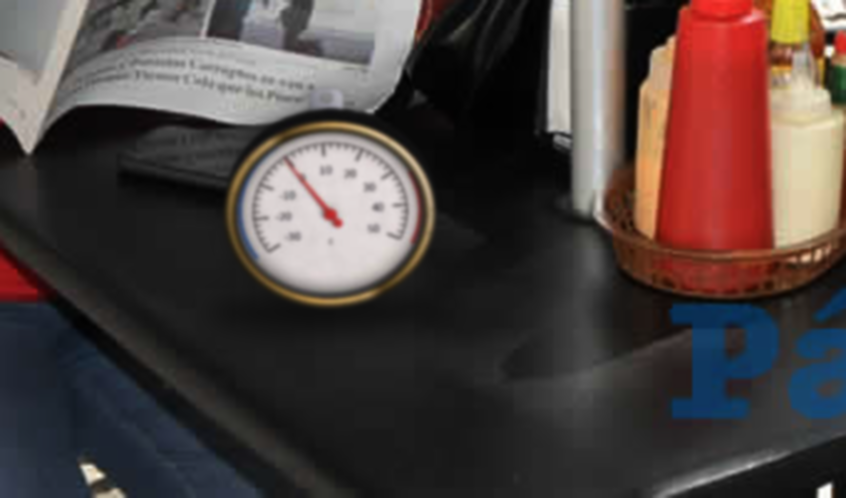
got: 0 °C
